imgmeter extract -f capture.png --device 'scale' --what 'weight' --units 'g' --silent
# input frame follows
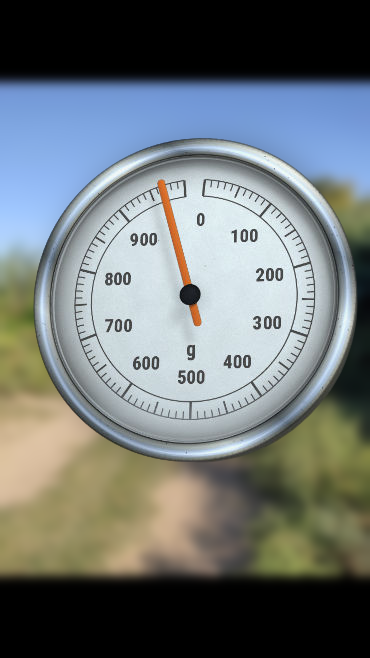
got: 970 g
